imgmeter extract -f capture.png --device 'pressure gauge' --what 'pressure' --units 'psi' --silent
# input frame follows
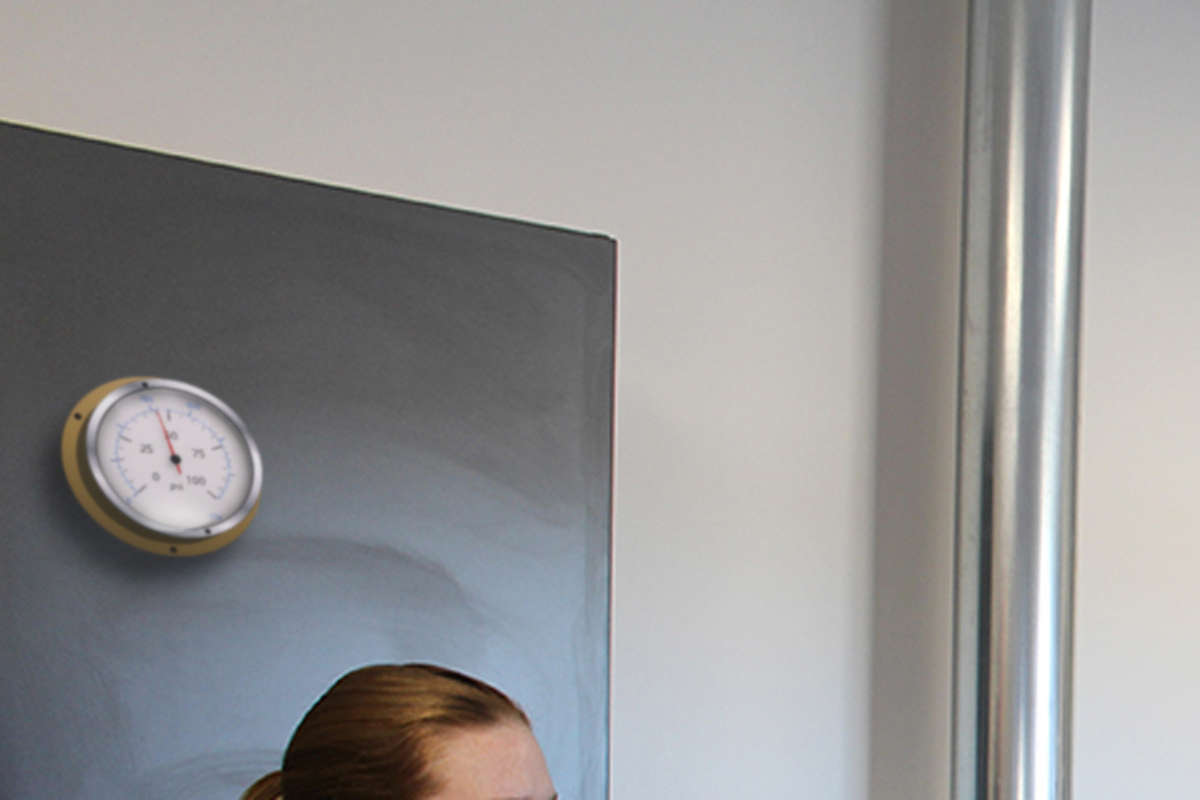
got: 45 psi
